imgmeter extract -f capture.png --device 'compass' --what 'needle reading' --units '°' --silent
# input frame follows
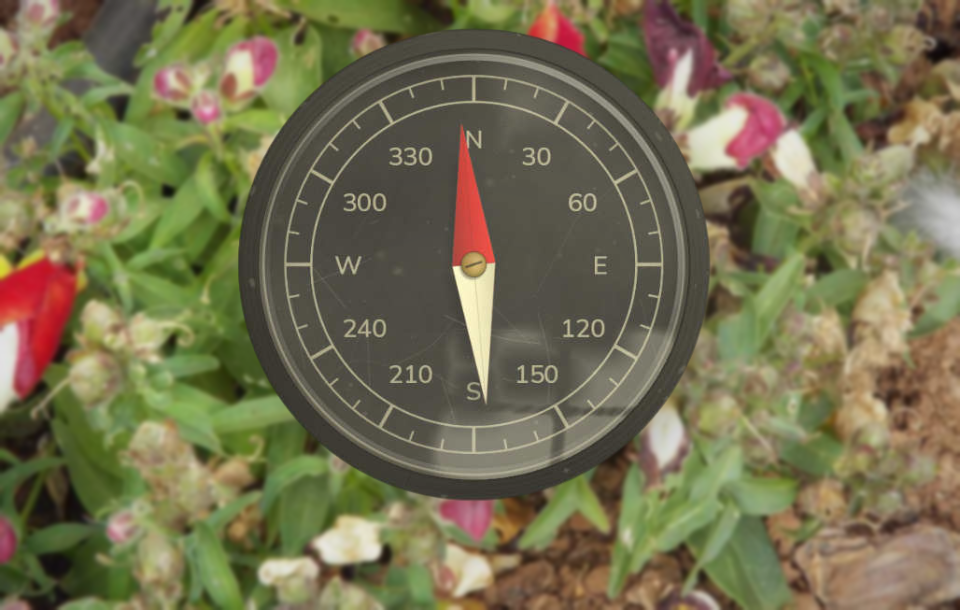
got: 355 °
